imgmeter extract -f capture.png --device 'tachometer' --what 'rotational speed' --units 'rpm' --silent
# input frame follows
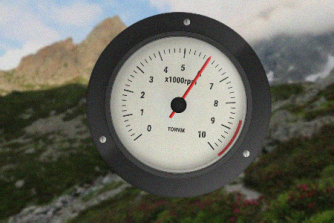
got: 6000 rpm
